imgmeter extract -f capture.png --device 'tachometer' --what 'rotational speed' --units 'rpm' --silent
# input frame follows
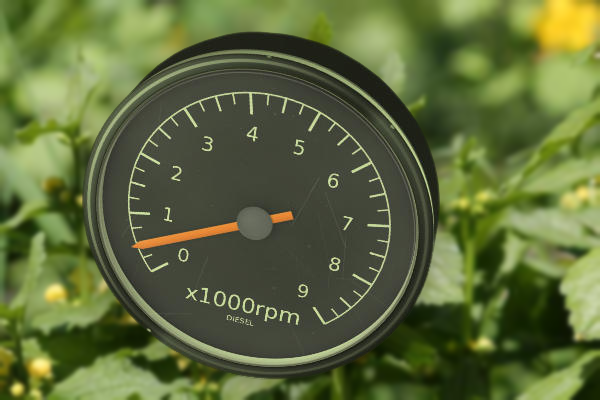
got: 500 rpm
